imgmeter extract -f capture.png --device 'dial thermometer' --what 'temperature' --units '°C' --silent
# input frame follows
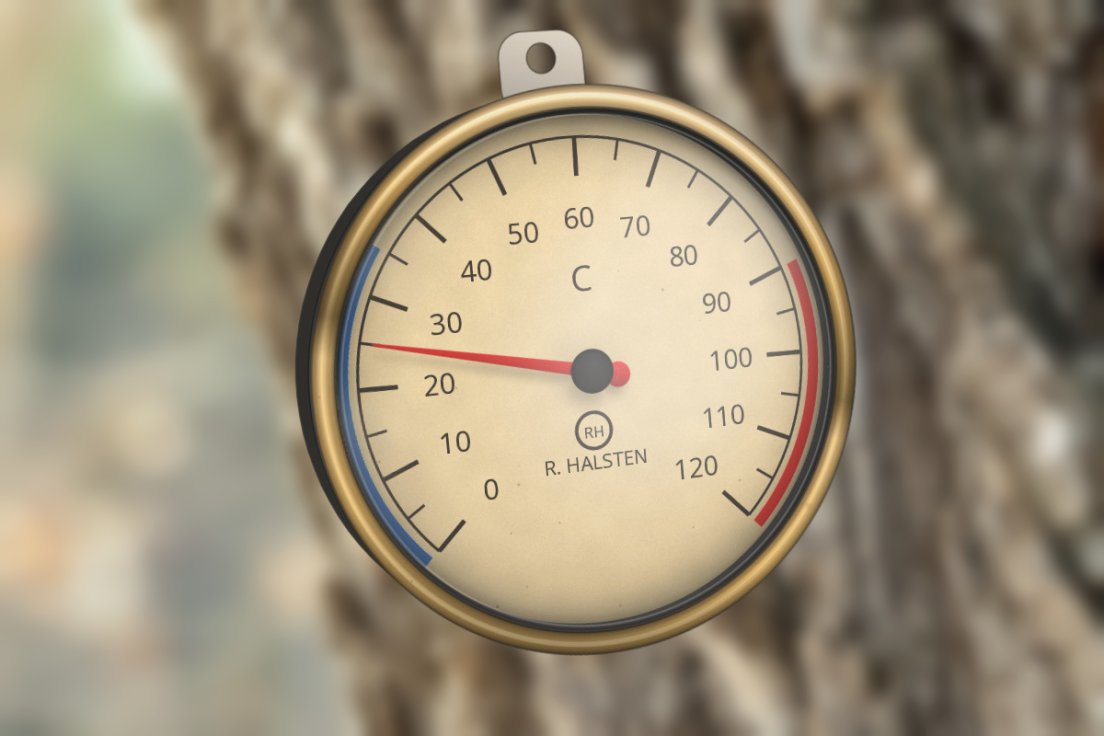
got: 25 °C
